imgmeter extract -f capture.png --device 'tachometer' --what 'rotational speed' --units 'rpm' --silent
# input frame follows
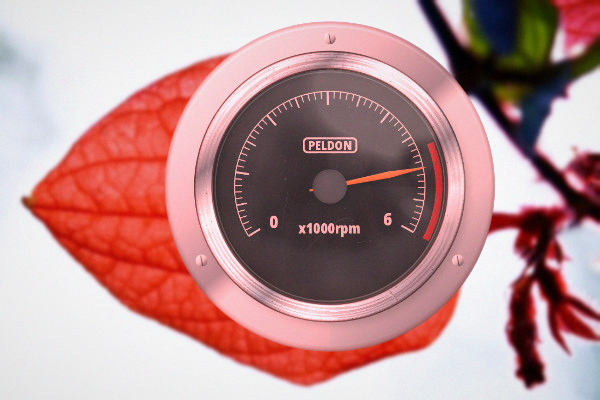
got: 5000 rpm
